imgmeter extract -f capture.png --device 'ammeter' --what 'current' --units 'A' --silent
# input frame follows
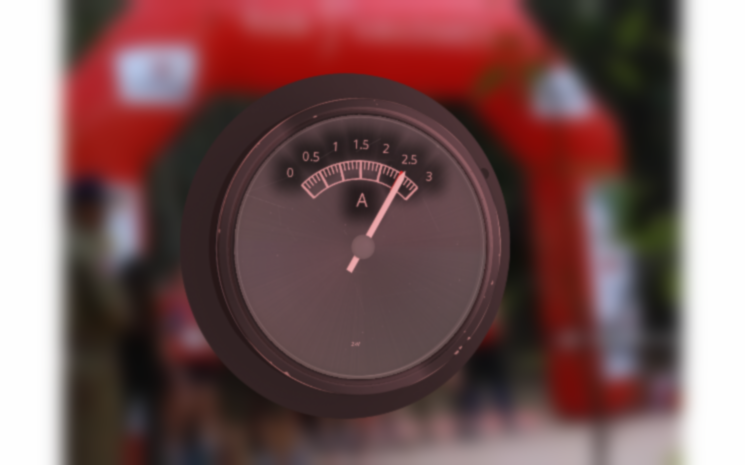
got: 2.5 A
